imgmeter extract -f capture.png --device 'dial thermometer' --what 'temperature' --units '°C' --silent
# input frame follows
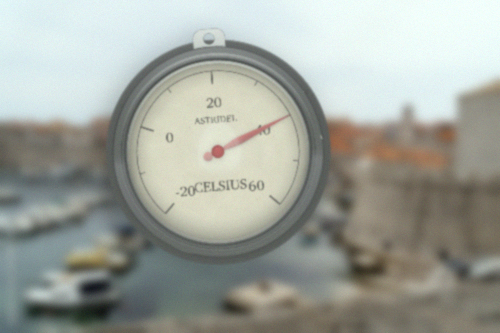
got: 40 °C
